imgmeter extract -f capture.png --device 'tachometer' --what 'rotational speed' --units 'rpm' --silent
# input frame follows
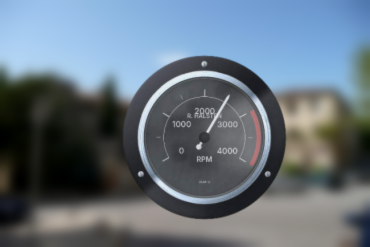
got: 2500 rpm
